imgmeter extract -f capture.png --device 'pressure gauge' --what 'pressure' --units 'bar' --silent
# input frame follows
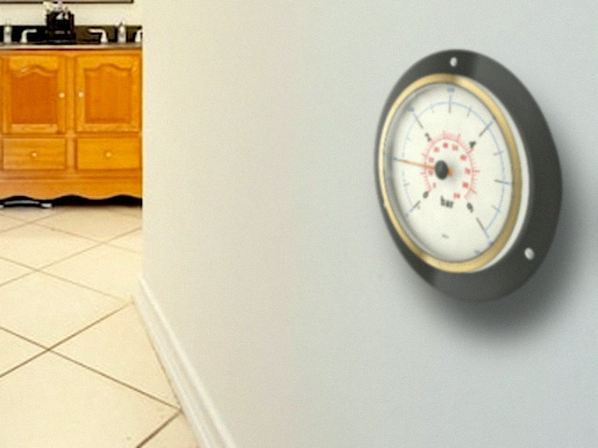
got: 1 bar
